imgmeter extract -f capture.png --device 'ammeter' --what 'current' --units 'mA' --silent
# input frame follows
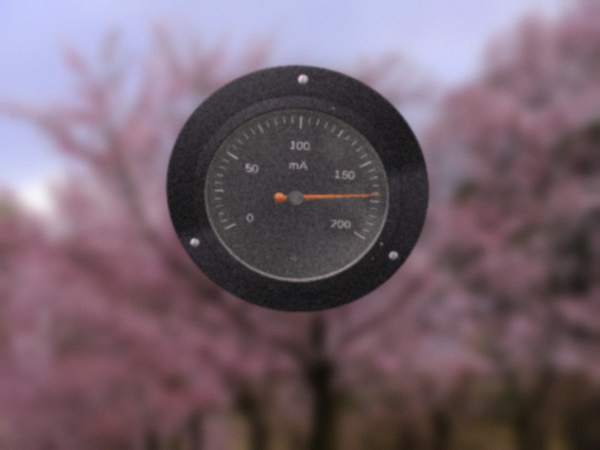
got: 170 mA
